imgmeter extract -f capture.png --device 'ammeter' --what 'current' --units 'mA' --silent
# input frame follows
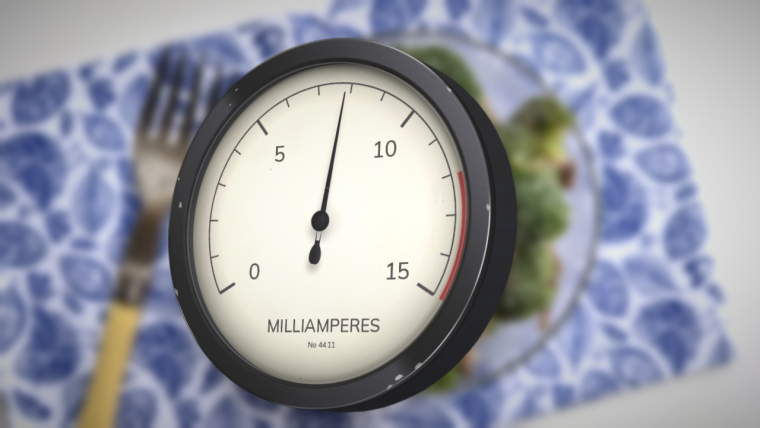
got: 8 mA
